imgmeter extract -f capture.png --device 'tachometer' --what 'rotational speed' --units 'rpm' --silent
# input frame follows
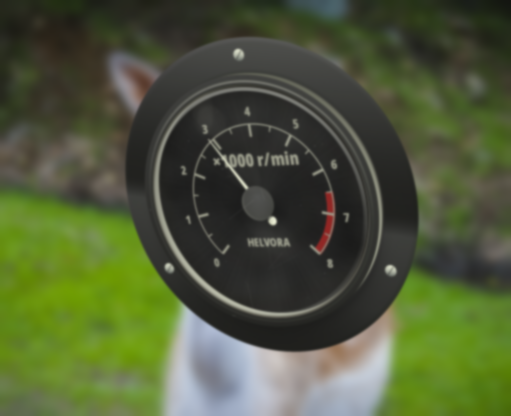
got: 3000 rpm
